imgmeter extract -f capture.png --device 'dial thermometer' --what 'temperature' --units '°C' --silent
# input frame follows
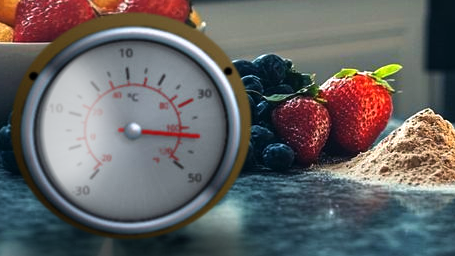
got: 40 °C
